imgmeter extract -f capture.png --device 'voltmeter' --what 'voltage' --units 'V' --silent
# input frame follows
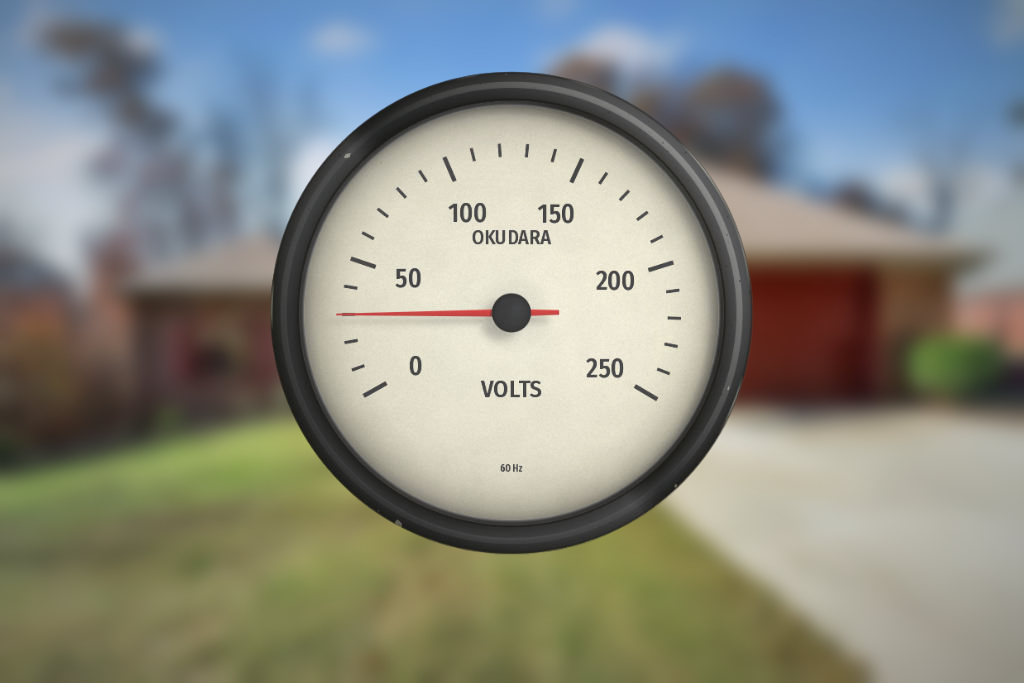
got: 30 V
